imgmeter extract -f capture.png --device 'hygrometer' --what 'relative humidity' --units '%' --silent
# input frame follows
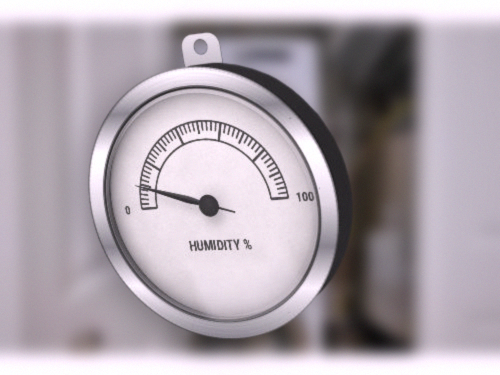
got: 10 %
